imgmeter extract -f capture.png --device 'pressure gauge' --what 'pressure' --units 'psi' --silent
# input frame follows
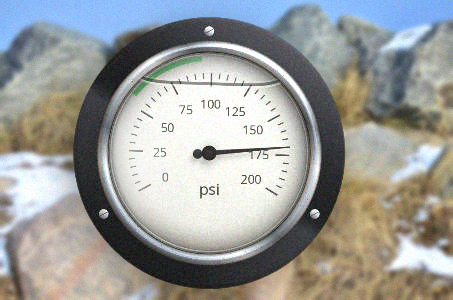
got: 170 psi
